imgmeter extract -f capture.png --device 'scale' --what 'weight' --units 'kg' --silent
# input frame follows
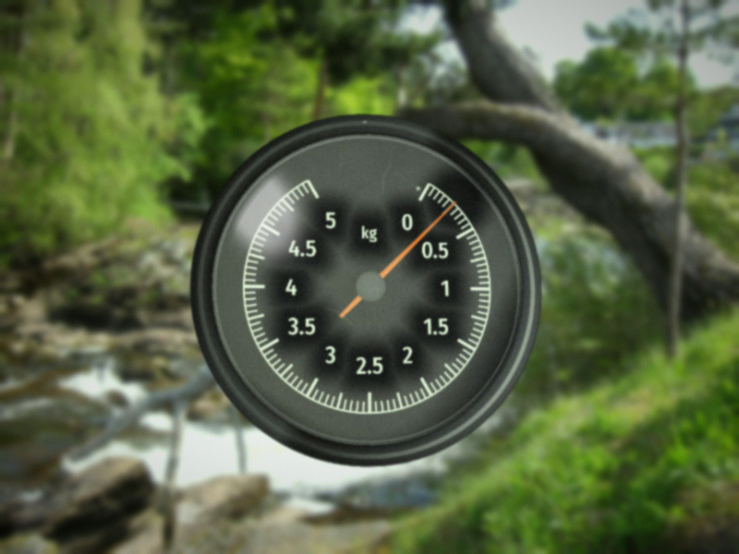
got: 0.25 kg
